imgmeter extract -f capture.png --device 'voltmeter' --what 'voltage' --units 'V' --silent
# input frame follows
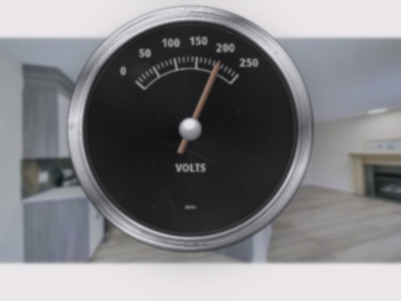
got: 200 V
